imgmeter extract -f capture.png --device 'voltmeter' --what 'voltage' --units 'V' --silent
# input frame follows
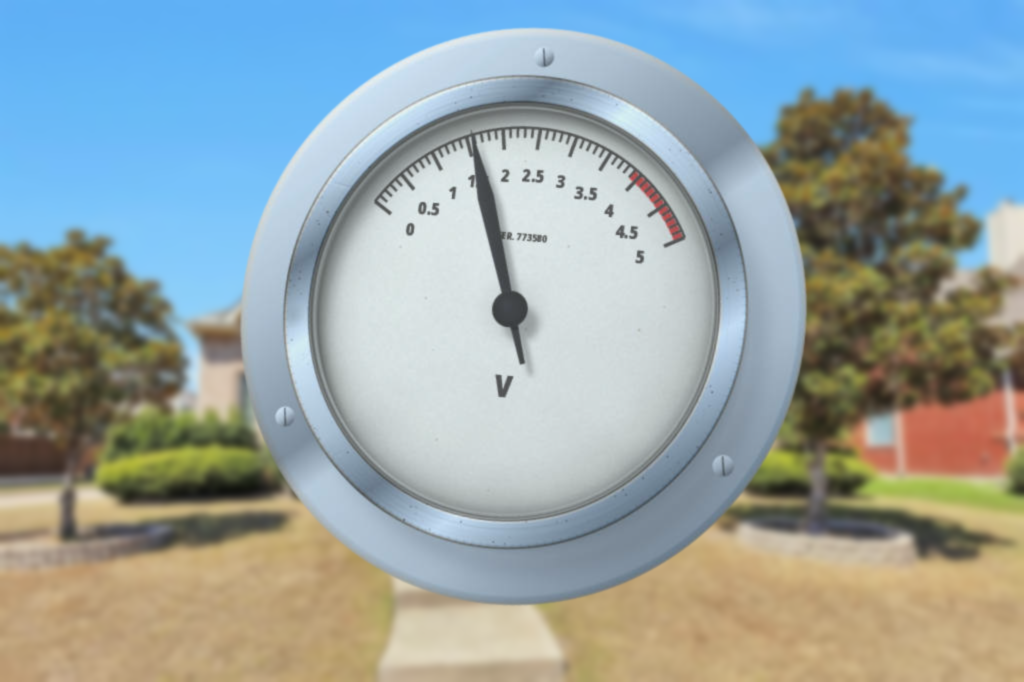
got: 1.6 V
